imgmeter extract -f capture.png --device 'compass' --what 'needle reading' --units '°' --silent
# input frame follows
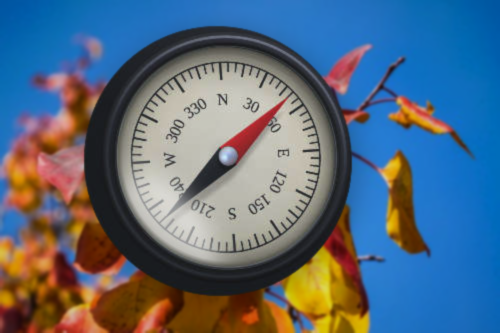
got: 50 °
